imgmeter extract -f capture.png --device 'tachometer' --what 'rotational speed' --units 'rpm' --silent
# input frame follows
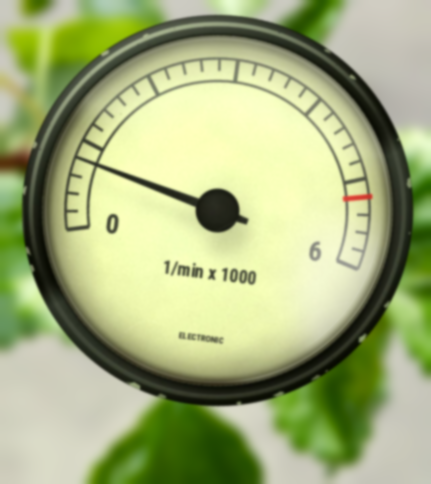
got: 800 rpm
